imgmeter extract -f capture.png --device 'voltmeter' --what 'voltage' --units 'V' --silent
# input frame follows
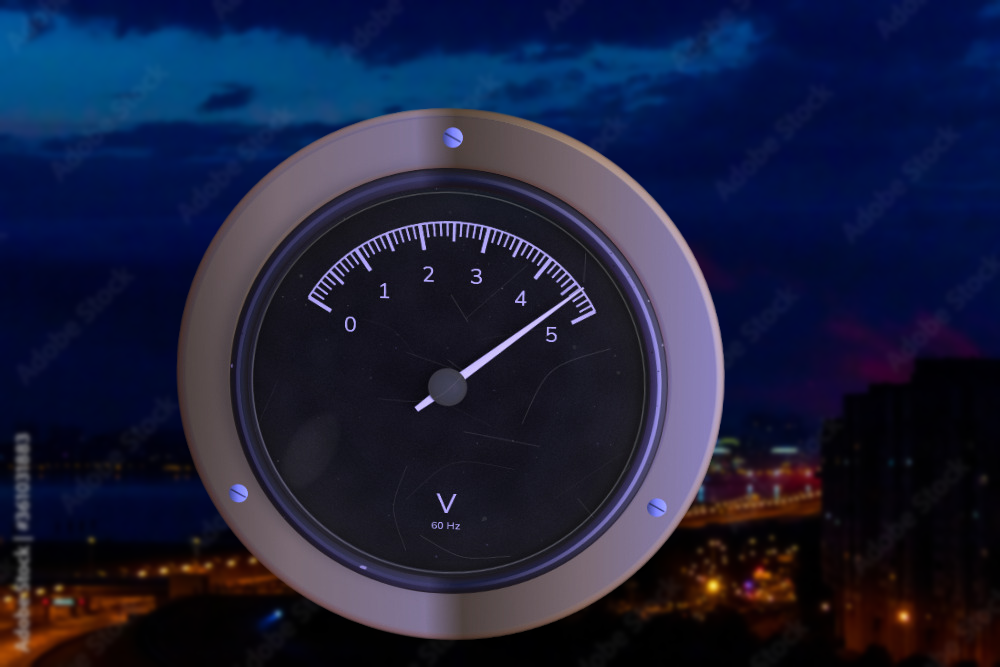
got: 4.6 V
